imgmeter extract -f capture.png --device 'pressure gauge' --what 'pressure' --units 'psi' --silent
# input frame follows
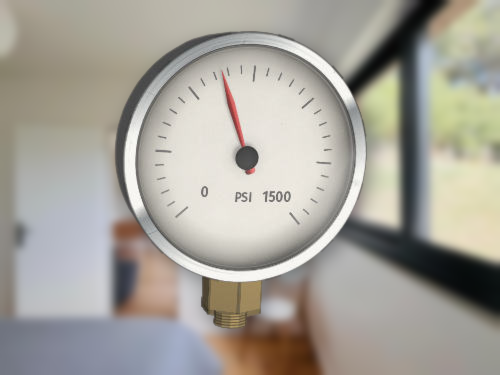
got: 625 psi
